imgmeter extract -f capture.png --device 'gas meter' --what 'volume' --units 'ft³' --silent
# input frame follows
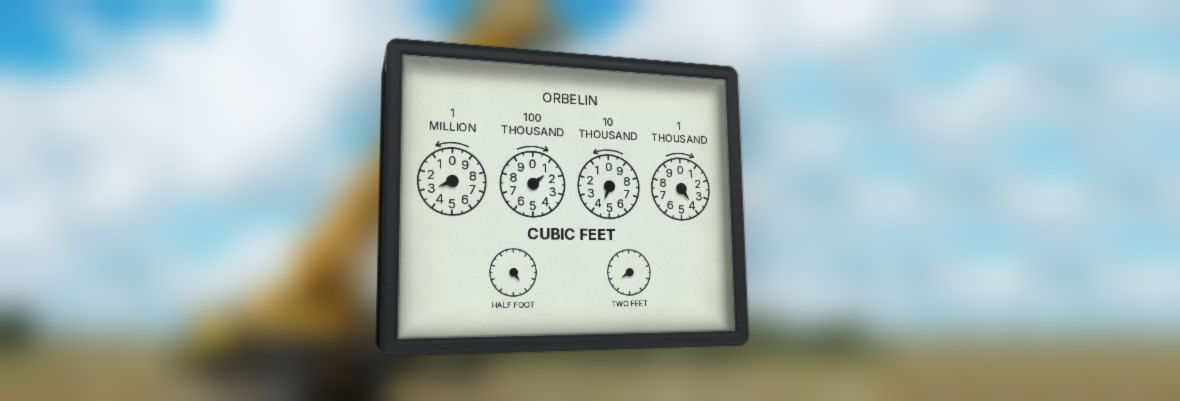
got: 314400 ft³
